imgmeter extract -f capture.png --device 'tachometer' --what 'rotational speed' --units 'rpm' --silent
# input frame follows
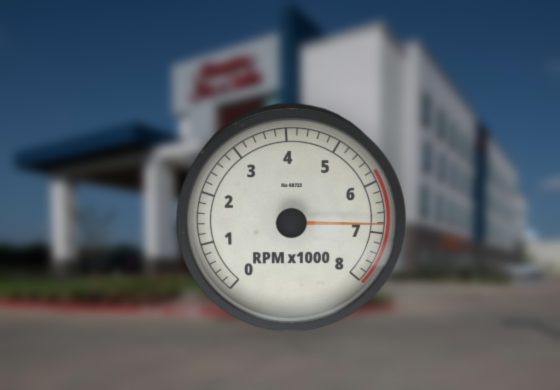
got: 6800 rpm
